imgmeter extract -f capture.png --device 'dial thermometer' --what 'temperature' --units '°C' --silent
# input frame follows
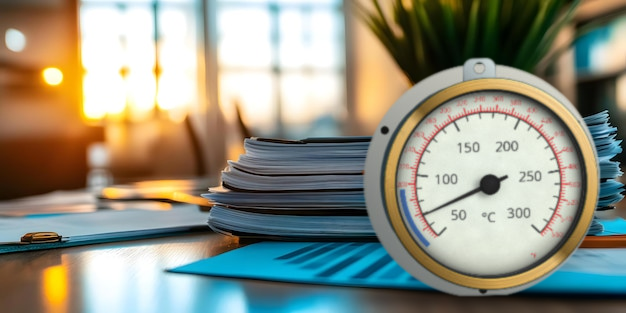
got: 70 °C
